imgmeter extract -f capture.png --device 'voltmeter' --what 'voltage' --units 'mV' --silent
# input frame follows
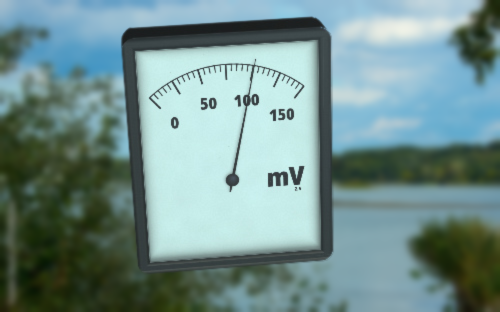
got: 100 mV
